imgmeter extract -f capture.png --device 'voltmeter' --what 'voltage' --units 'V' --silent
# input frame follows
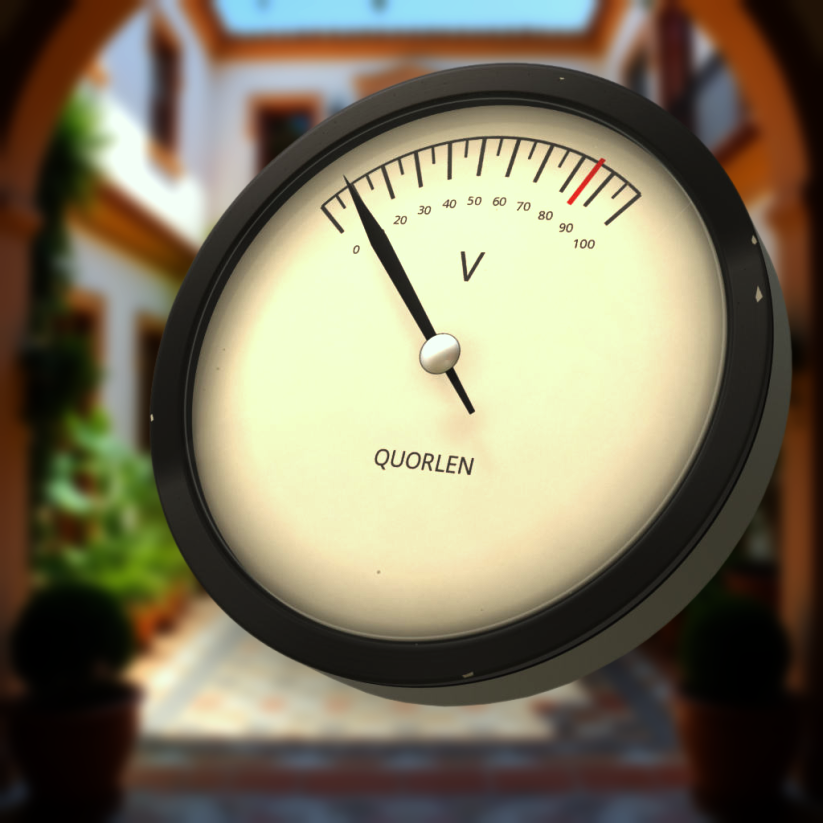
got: 10 V
